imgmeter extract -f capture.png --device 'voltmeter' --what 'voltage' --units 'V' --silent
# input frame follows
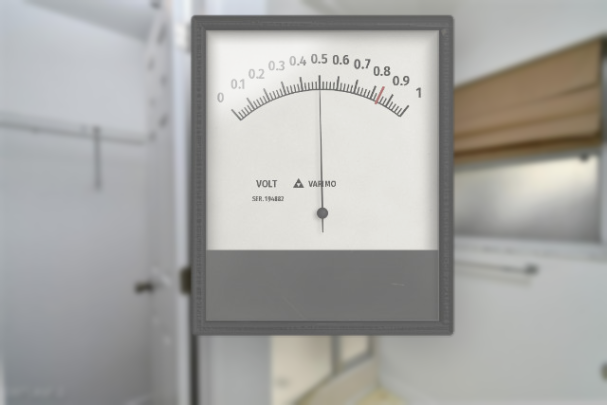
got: 0.5 V
